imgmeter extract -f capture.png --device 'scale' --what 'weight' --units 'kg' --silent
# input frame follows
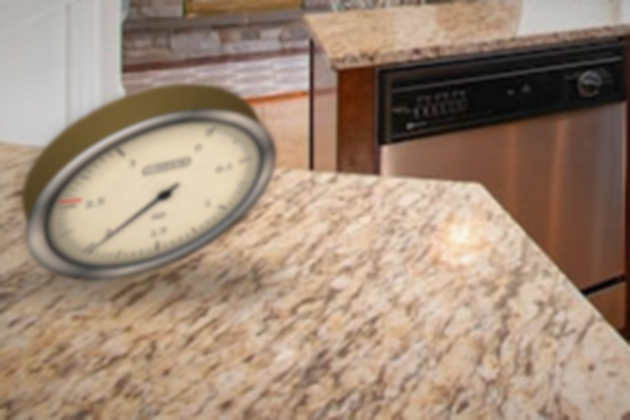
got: 2 kg
